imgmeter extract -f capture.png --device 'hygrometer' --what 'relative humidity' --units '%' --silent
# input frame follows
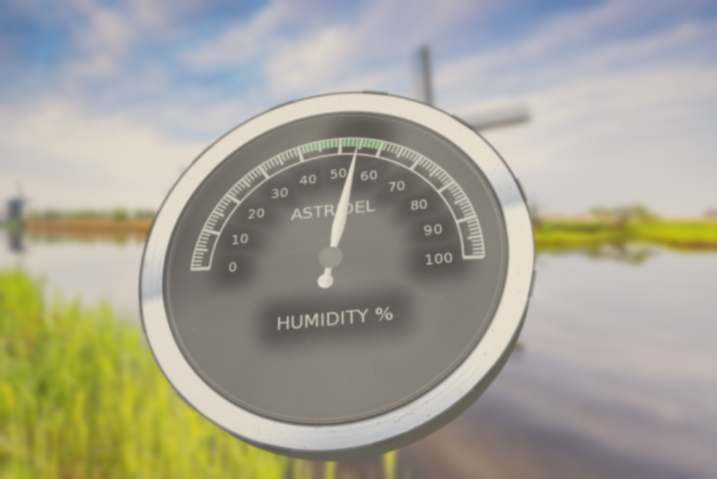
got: 55 %
